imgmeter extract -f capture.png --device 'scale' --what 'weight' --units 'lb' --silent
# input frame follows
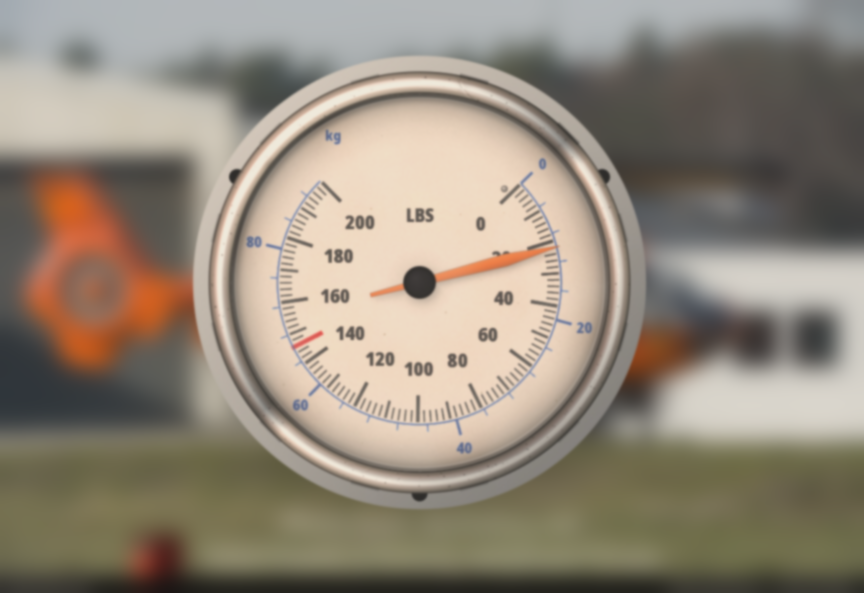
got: 22 lb
